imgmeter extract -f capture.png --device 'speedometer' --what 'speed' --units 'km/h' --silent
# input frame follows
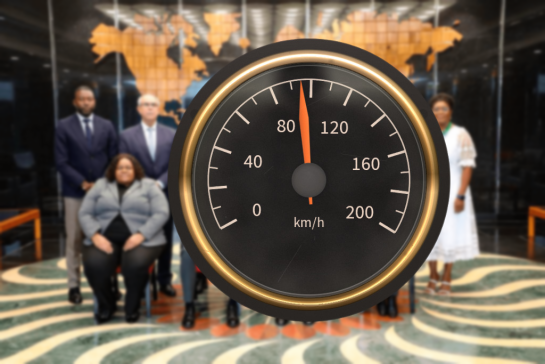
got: 95 km/h
